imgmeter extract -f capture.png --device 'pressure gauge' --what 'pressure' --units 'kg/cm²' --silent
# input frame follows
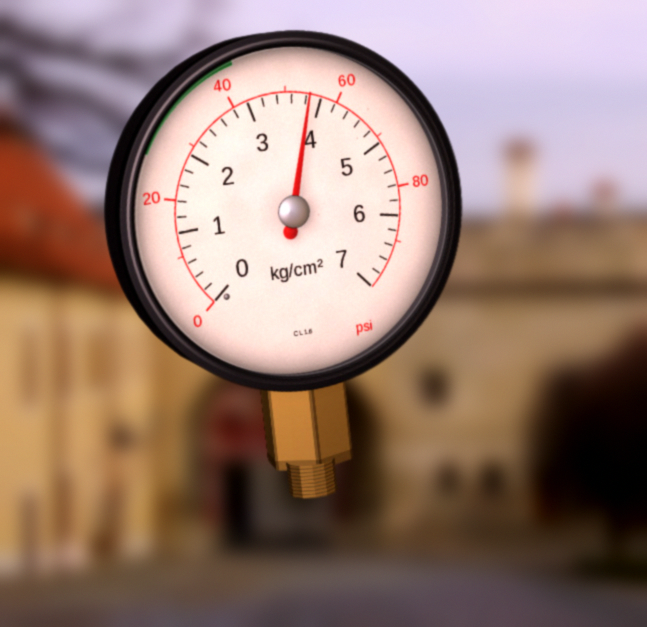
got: 3.8 kg/cm²
